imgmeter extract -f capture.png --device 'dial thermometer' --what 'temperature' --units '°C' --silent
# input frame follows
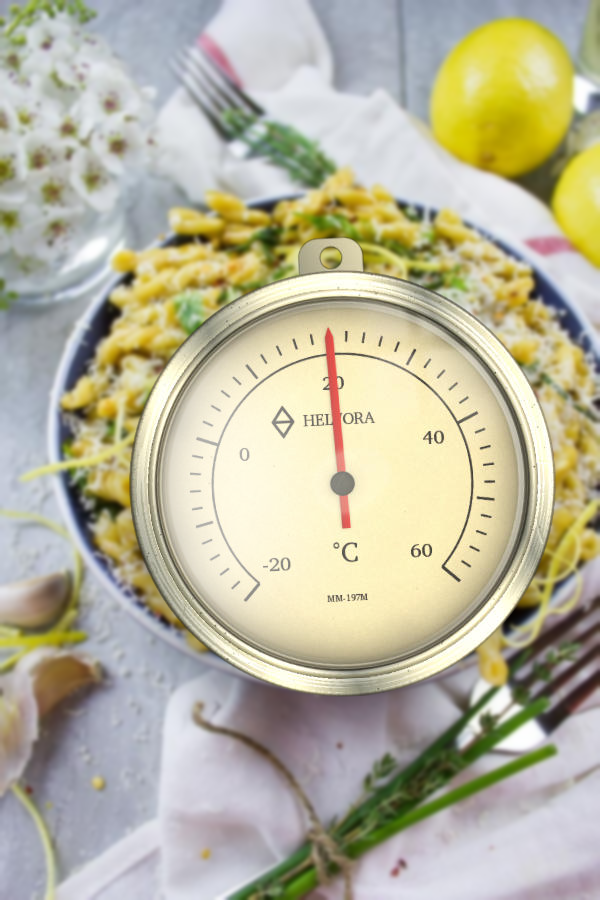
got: 20 °C
